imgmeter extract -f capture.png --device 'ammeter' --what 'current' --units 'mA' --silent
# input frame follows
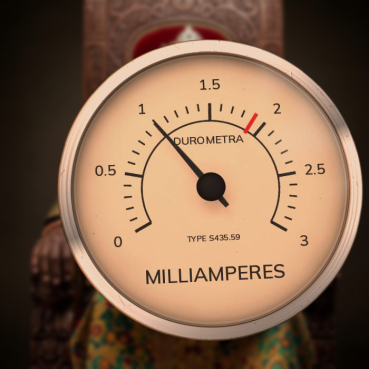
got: 1 mA
